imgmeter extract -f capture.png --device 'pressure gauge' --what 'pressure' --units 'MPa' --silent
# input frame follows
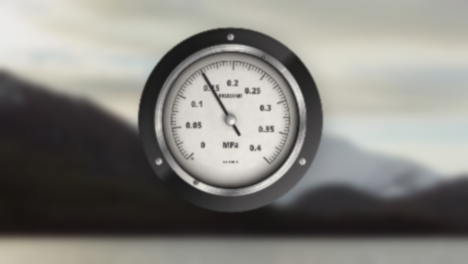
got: 0.15 MPa
